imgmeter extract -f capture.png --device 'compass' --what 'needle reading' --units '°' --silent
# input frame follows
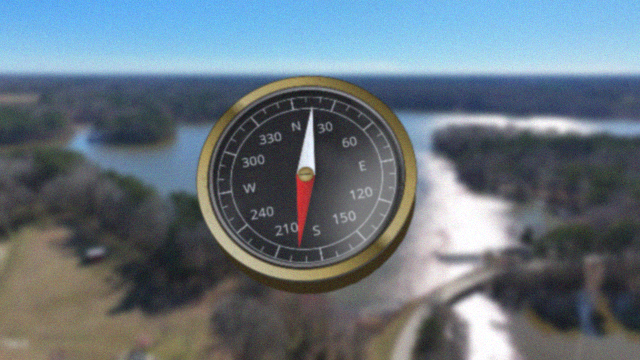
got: 195 °
